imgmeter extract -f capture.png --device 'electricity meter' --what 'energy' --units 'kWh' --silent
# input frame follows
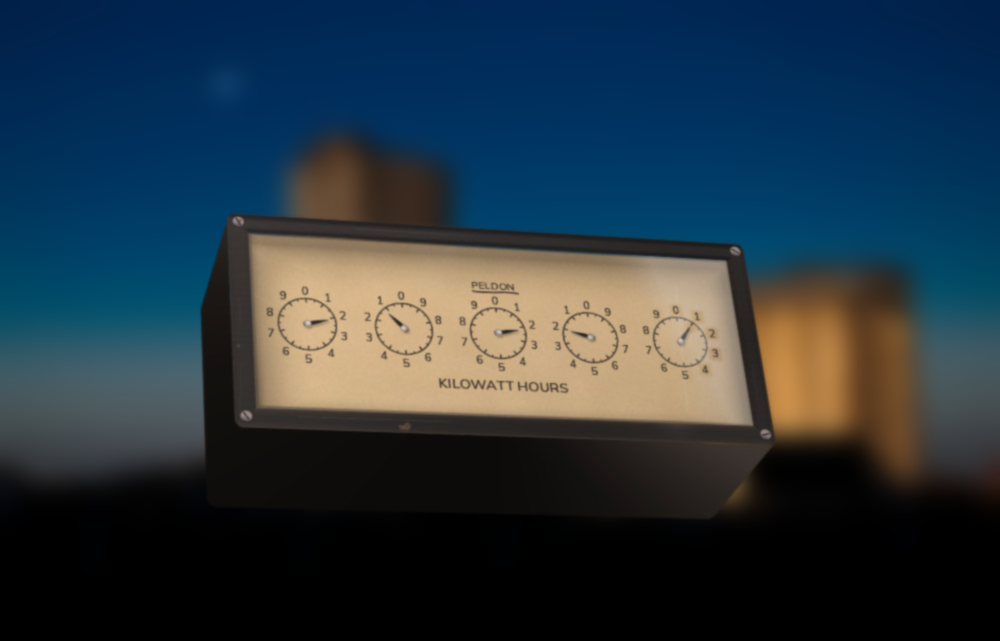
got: 21221 kWh
